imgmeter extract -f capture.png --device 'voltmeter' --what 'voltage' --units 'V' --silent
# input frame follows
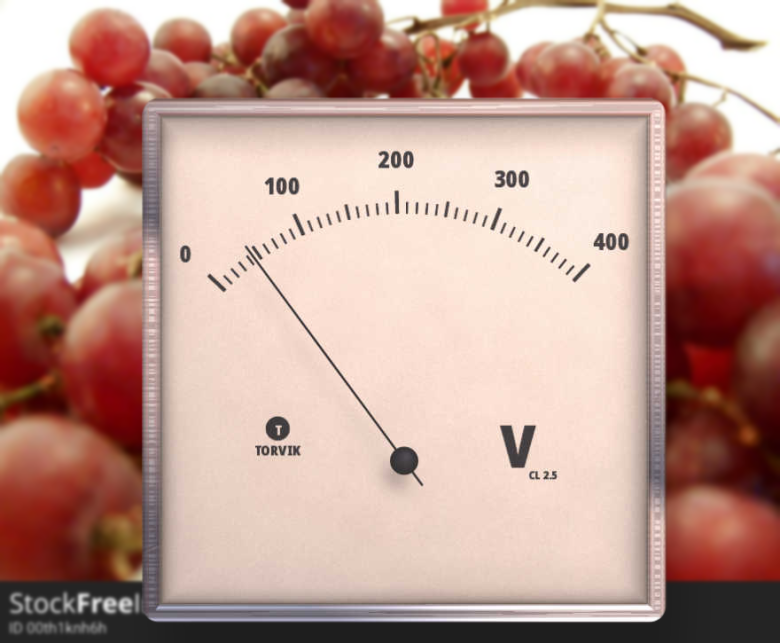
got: 45 V
